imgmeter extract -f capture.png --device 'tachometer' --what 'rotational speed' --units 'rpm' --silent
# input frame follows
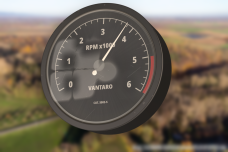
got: 3800 rpm
